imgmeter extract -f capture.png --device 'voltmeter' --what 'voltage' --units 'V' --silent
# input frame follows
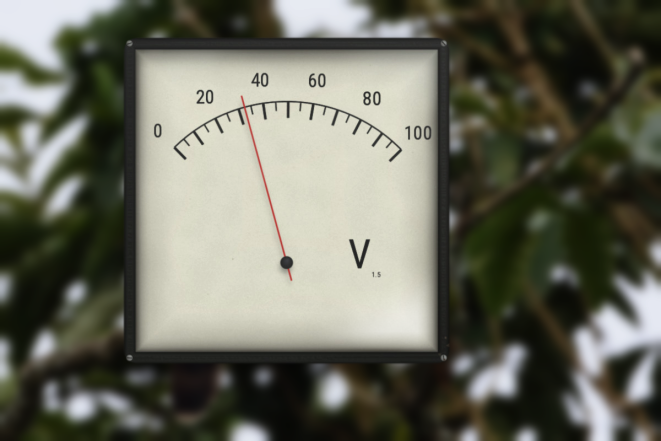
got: 32.5 V
